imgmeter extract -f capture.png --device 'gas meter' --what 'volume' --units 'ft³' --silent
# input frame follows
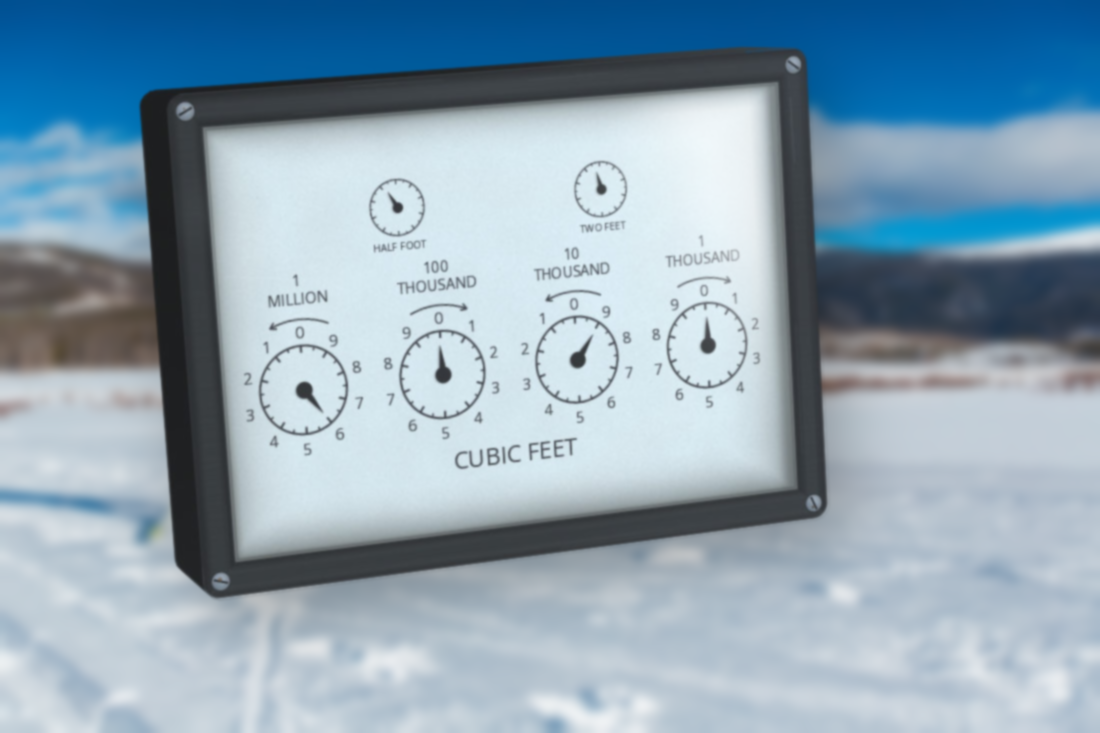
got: 599000 ft³
